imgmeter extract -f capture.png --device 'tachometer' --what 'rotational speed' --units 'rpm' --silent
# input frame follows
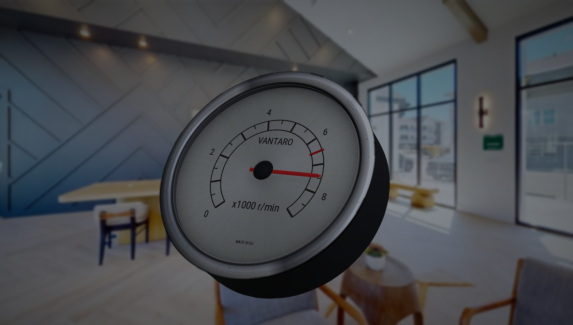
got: 7500 rpm
